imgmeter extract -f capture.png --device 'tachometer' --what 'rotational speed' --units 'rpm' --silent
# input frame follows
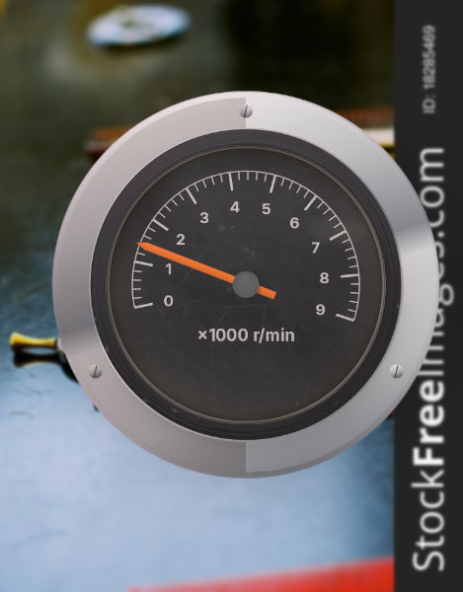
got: 1400 rpm
